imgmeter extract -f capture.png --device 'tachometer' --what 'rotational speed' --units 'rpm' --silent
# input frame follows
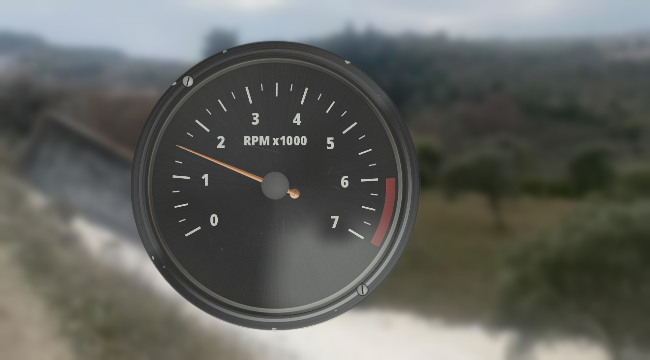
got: 1500 rpm
